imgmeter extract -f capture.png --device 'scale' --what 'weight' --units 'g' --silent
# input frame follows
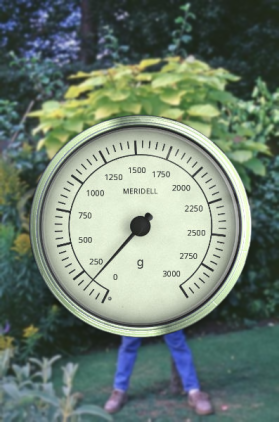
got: 150 g
